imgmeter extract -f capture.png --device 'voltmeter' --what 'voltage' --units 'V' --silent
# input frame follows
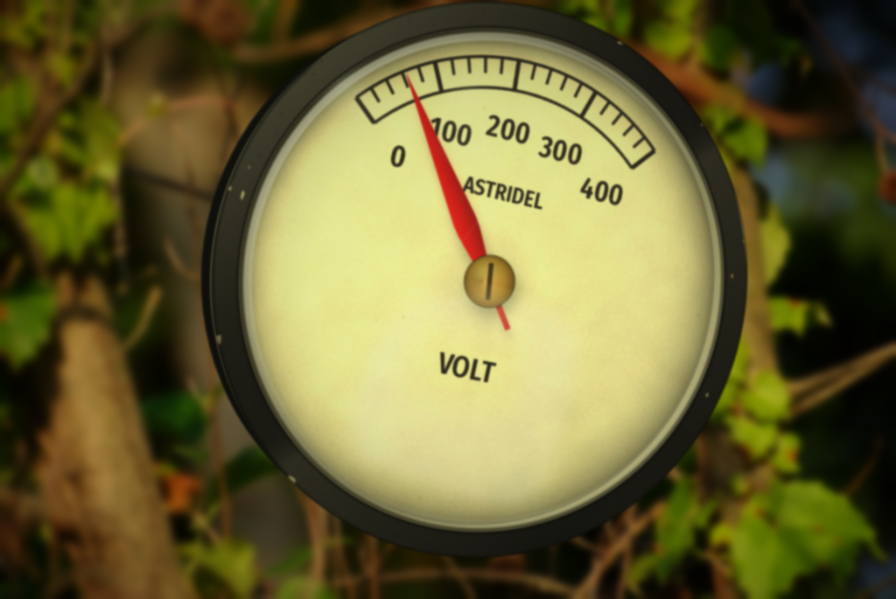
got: 60 V
